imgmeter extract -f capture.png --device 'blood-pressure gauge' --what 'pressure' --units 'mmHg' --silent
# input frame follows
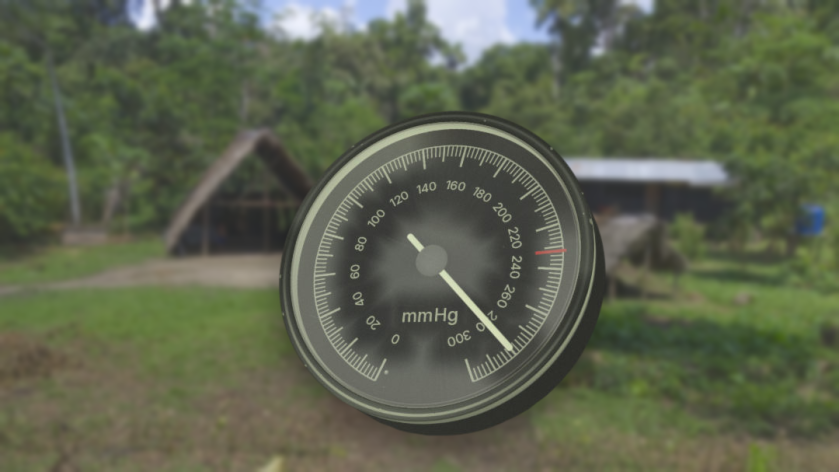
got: 280 mmHg
